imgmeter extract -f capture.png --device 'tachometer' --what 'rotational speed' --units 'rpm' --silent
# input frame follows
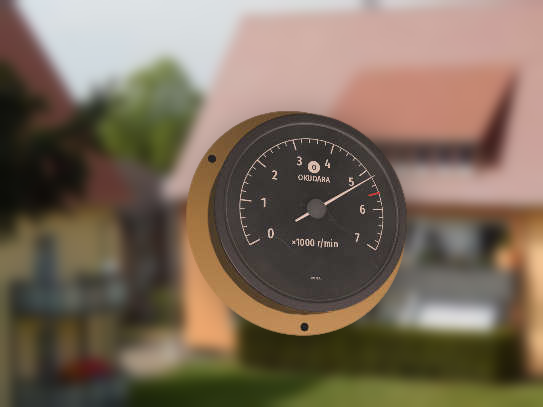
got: 5200 rpm
